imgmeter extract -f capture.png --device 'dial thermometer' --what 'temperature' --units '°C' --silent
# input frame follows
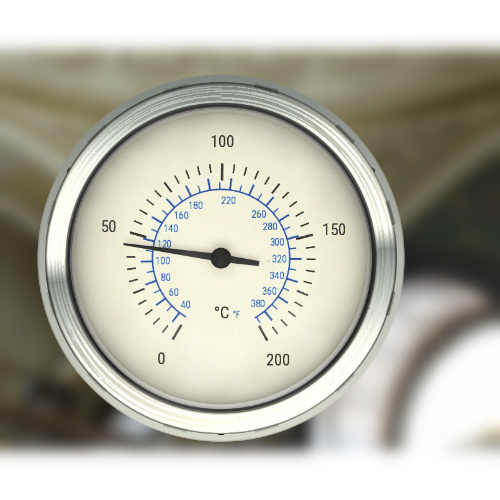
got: 45 °C
